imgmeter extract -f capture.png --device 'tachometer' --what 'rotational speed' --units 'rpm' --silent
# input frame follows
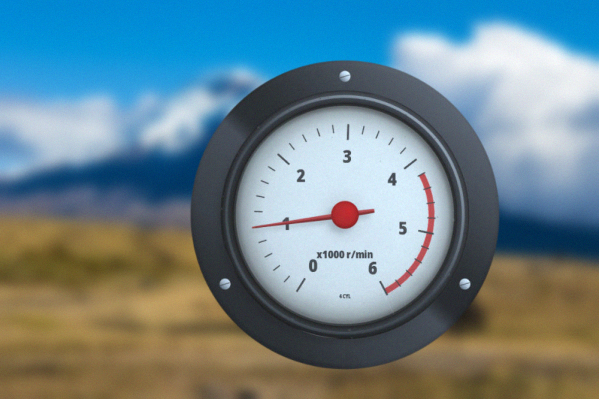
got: 1000 rpm
